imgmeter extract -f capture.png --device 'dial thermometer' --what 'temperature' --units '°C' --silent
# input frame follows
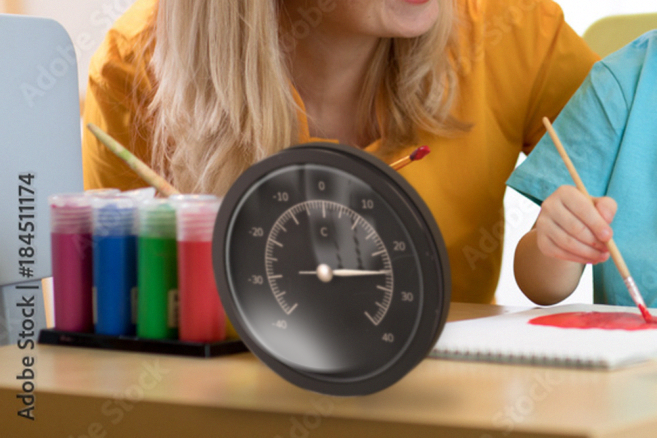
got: 25 °C
